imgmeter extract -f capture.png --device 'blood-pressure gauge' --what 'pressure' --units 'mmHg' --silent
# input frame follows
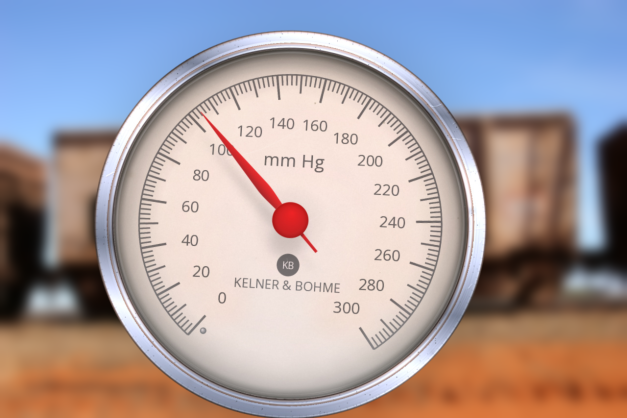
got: 104 mmHg
